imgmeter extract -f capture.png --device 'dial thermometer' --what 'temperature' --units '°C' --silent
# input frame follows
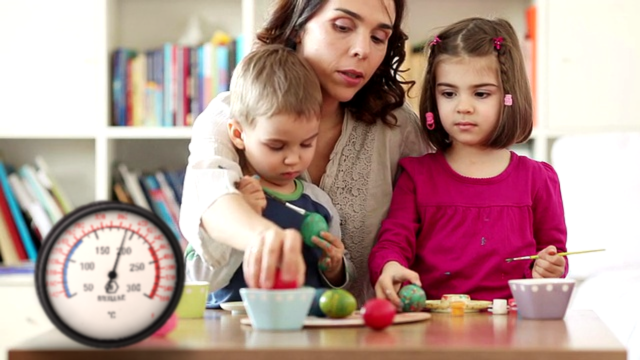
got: 190 °C
